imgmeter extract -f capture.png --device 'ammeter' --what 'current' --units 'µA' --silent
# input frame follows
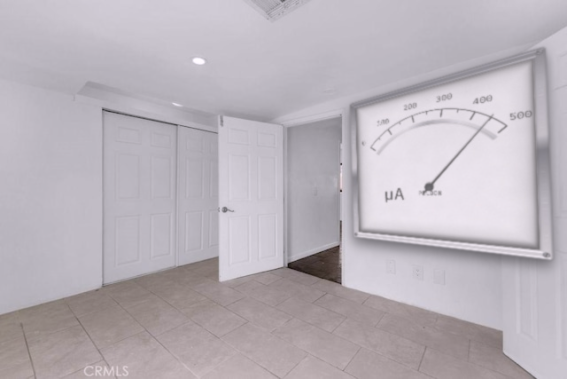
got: 450 µA
